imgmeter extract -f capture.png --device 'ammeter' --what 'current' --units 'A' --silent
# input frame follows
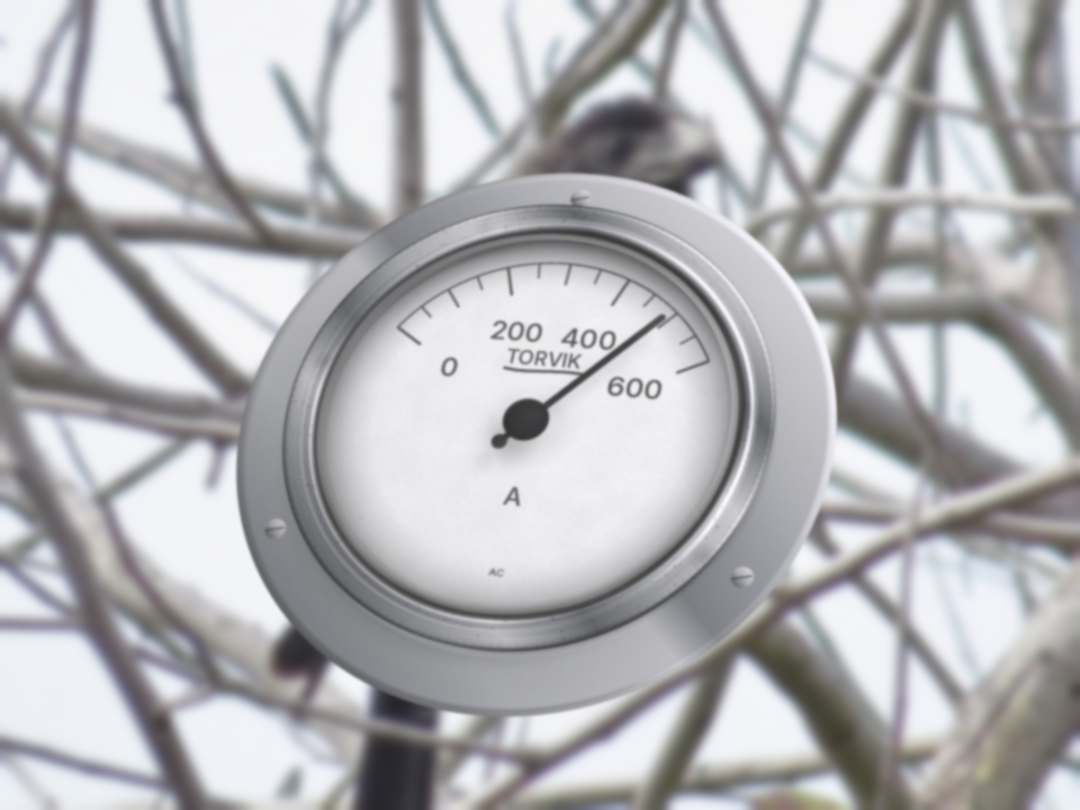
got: 500 A
